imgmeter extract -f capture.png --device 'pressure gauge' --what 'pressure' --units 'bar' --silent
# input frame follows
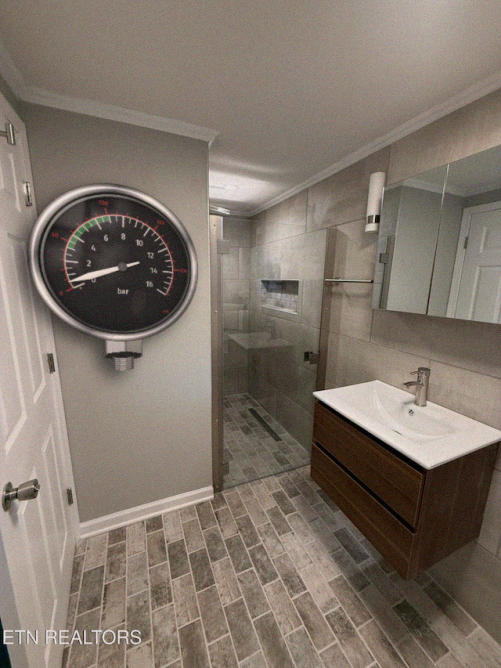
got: 0.5 bar
